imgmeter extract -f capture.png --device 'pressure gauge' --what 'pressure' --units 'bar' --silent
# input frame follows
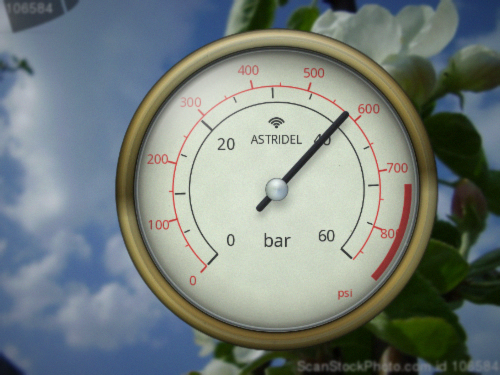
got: 40 bar
